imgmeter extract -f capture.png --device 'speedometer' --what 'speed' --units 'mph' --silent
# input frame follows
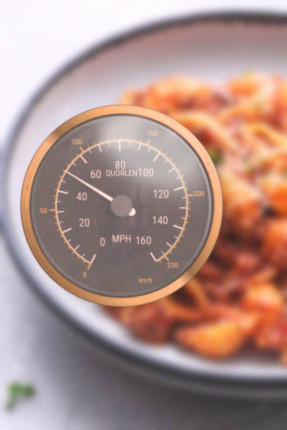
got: 50 mph
